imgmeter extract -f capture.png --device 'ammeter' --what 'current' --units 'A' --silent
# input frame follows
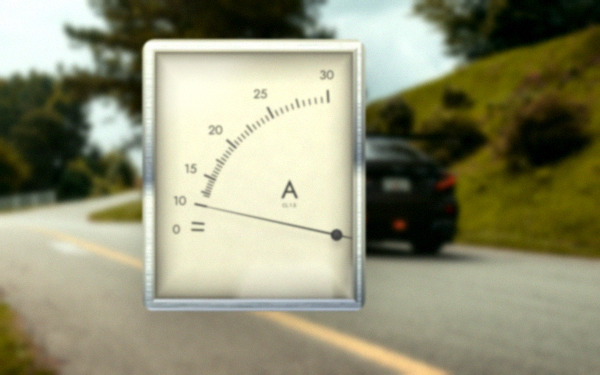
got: 10 A
